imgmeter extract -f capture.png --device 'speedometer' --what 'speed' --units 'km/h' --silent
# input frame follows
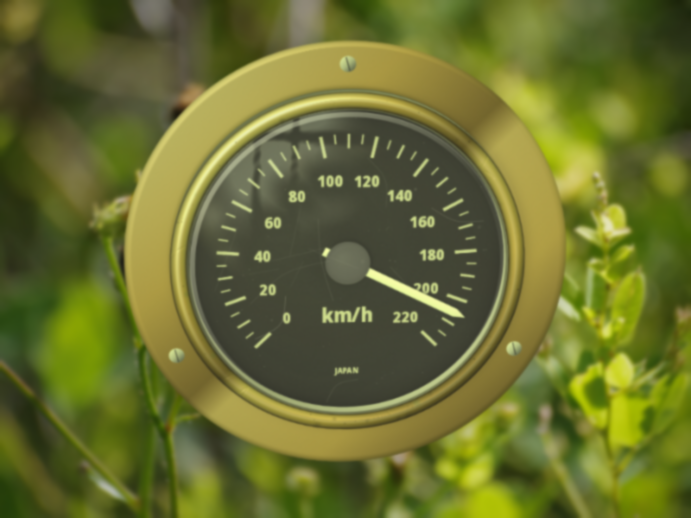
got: 205 km/h
